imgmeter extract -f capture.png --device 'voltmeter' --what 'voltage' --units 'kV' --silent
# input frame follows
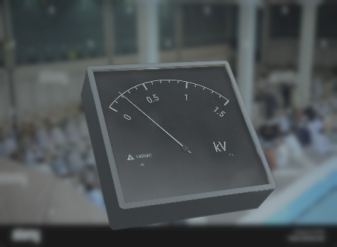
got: 0.2 kV
